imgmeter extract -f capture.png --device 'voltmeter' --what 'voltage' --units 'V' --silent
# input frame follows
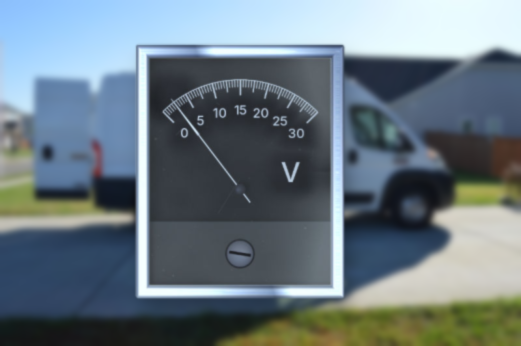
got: 2.5 V
